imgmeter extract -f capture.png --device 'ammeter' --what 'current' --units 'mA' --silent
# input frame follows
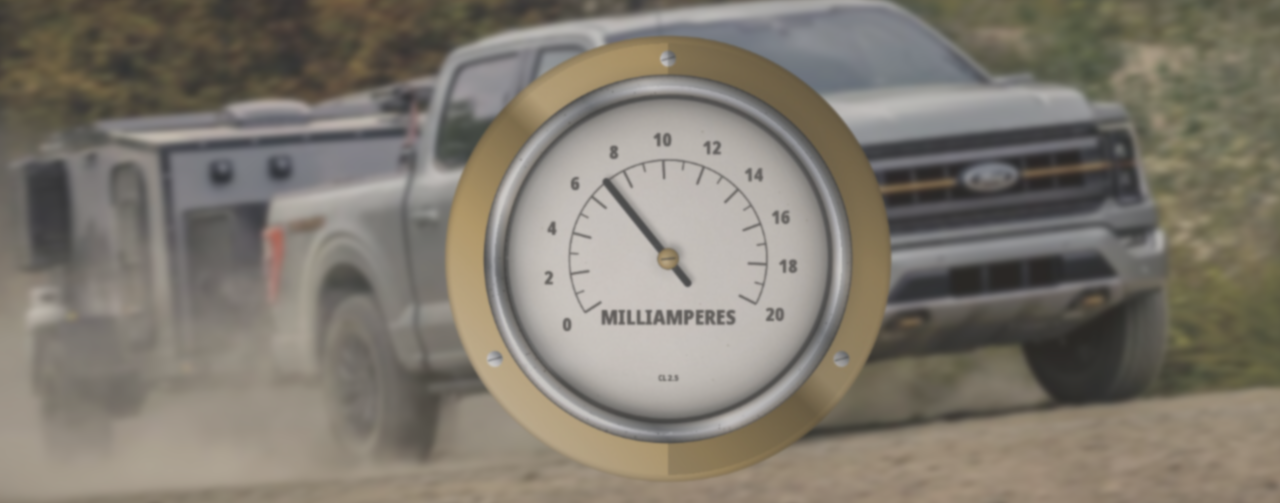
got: 7 mA
